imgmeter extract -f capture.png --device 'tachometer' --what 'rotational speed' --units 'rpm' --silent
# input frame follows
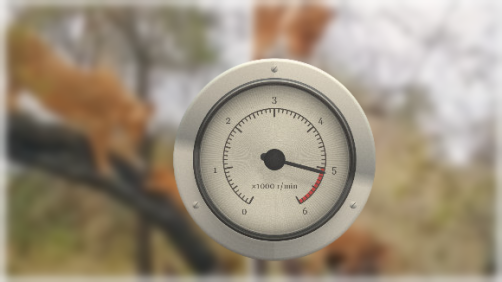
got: 5100 rpm
